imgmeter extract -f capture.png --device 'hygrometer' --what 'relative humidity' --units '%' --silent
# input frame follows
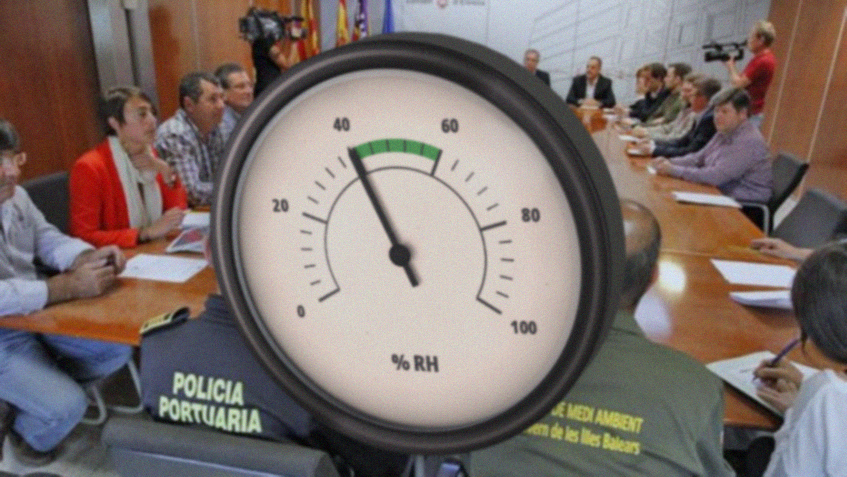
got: 40 %
